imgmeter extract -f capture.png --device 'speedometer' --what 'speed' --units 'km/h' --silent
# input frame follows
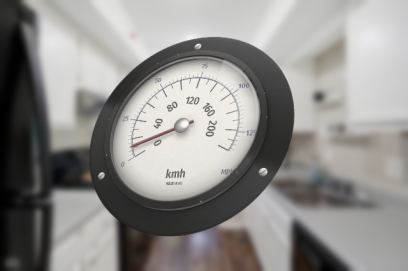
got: 10 km/h
